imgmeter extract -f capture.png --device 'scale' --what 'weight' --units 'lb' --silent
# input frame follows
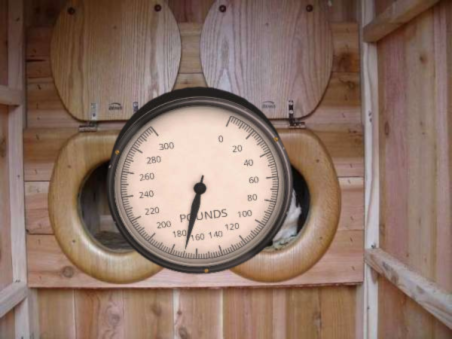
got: 170 lb
